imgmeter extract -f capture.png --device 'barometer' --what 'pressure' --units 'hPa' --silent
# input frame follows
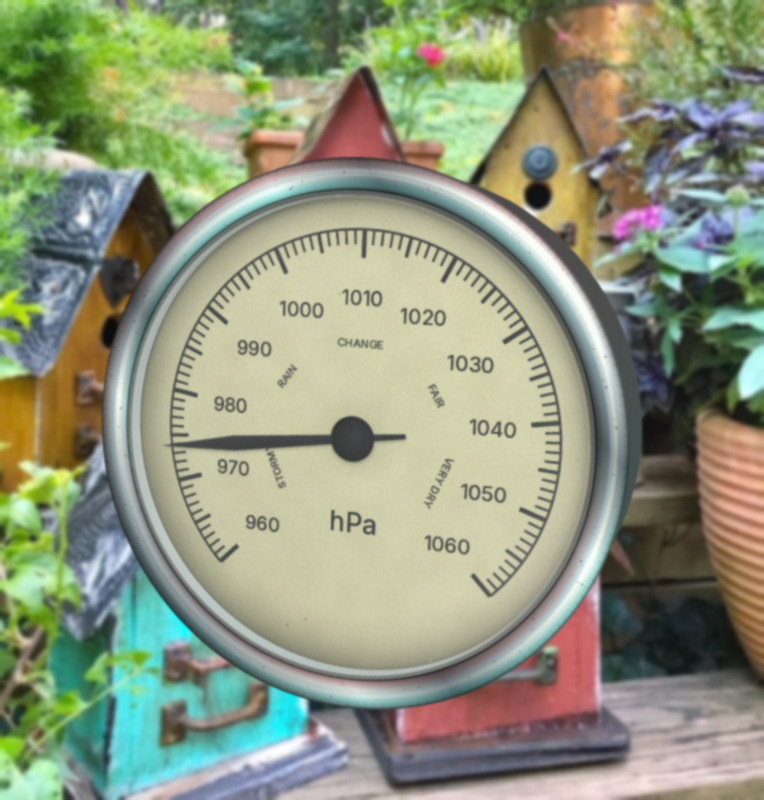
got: 974 hPa
